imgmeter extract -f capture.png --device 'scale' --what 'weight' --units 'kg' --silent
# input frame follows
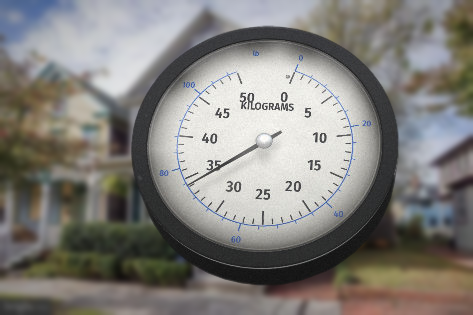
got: 34 kg
